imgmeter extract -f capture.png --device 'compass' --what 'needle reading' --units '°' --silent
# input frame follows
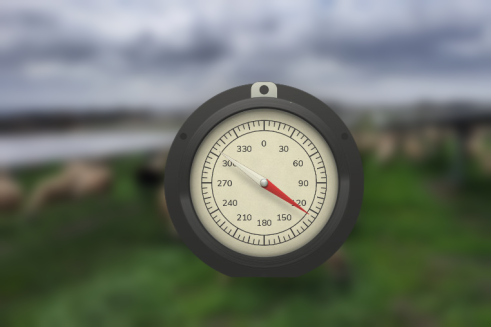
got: 125 °
